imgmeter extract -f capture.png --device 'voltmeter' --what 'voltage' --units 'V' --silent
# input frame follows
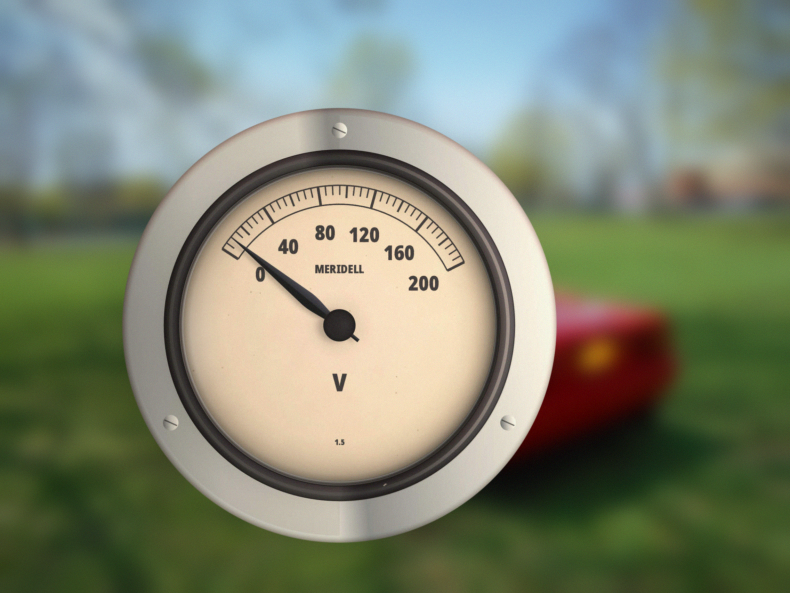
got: 10 V
